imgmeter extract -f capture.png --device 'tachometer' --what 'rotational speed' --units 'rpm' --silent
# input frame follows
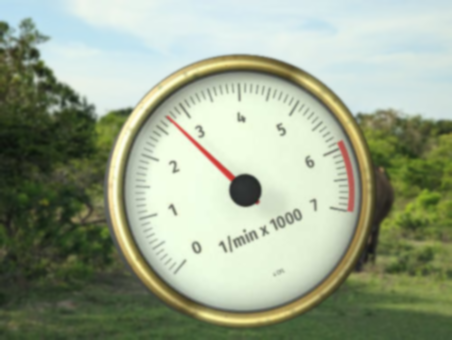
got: 2700 rpm
